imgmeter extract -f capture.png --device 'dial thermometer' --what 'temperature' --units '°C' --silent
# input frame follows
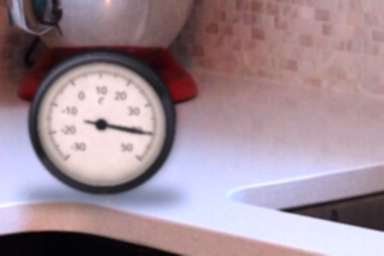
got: 40 °C
